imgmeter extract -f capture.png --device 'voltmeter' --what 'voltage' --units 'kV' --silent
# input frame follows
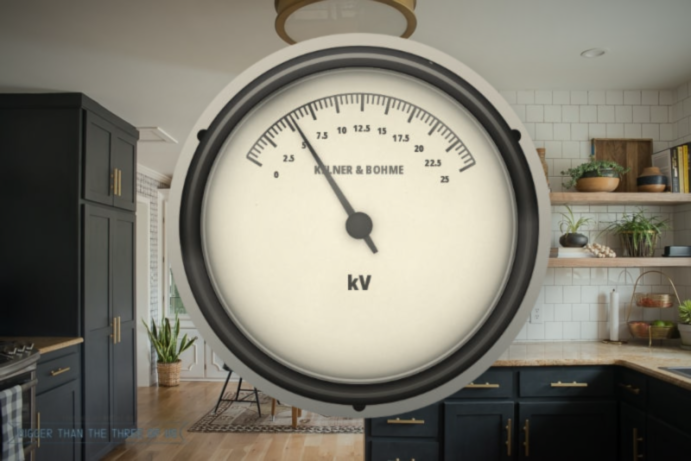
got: 5.5 kV
